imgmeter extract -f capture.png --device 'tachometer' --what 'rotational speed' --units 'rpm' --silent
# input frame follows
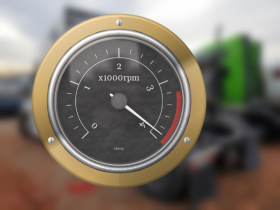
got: 3900 rpm
